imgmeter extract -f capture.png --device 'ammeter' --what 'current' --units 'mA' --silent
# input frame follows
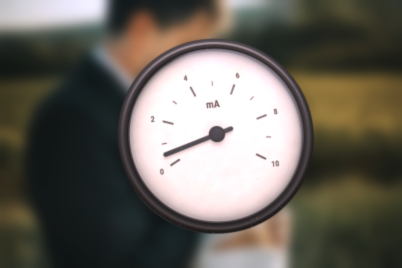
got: 0.5 mA
